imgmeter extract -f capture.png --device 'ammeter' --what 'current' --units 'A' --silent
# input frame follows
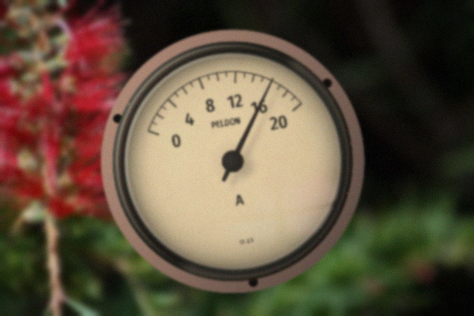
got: 16 A
